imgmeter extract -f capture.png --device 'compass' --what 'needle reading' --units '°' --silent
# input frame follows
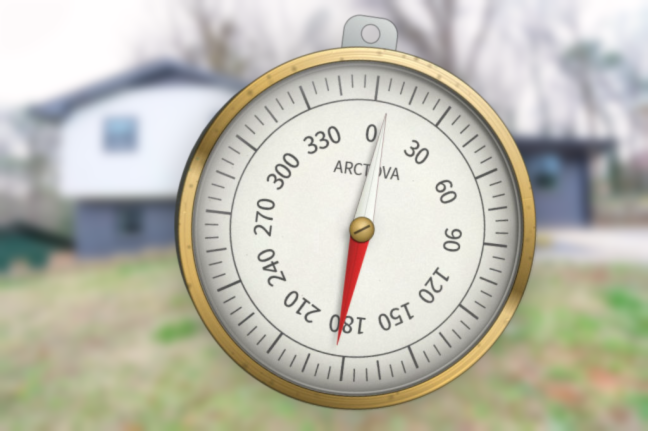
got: 185 °
